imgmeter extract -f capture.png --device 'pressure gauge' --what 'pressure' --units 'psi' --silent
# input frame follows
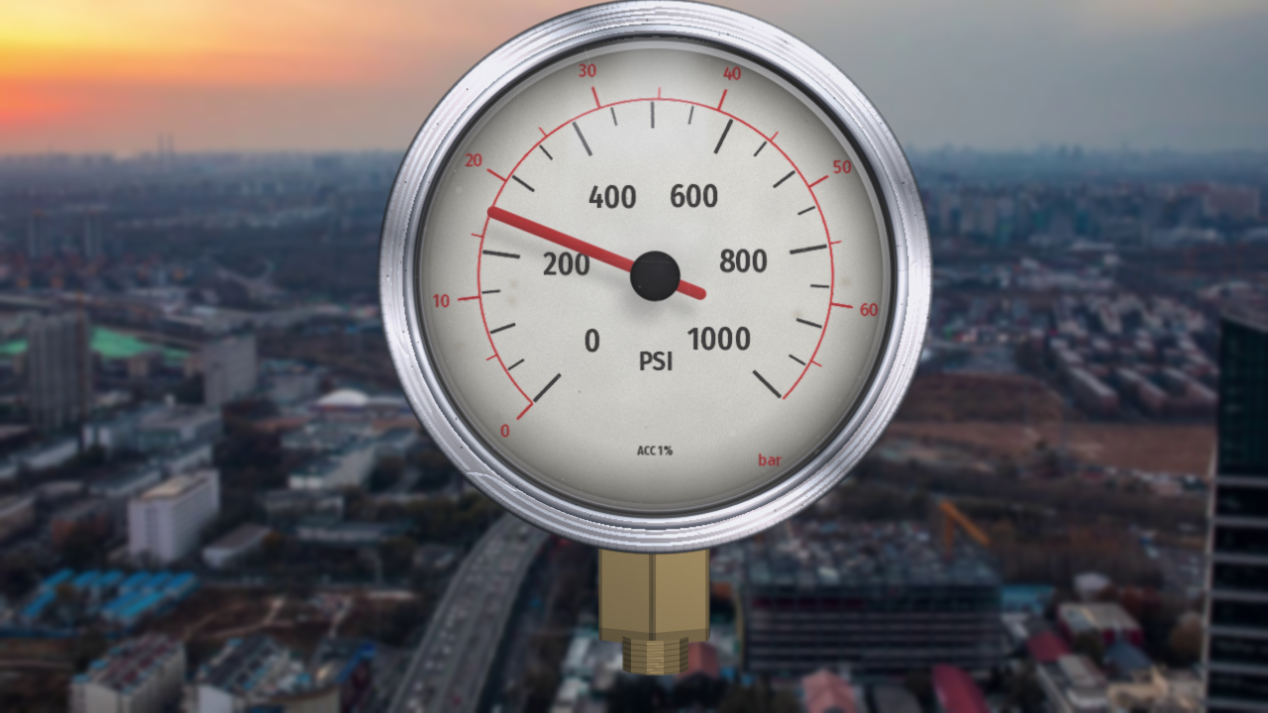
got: 250 psi
